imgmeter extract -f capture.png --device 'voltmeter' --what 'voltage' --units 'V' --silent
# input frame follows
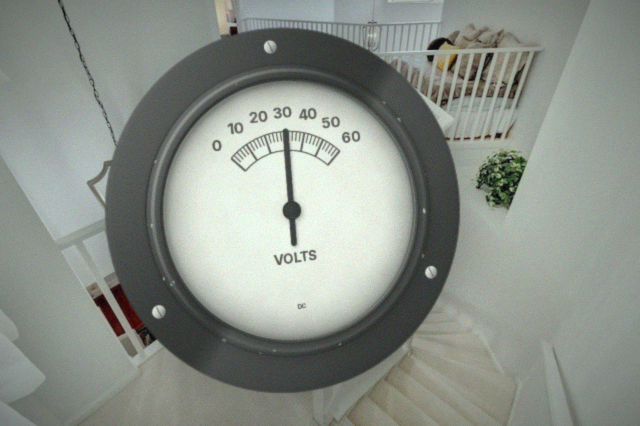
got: 30 V
